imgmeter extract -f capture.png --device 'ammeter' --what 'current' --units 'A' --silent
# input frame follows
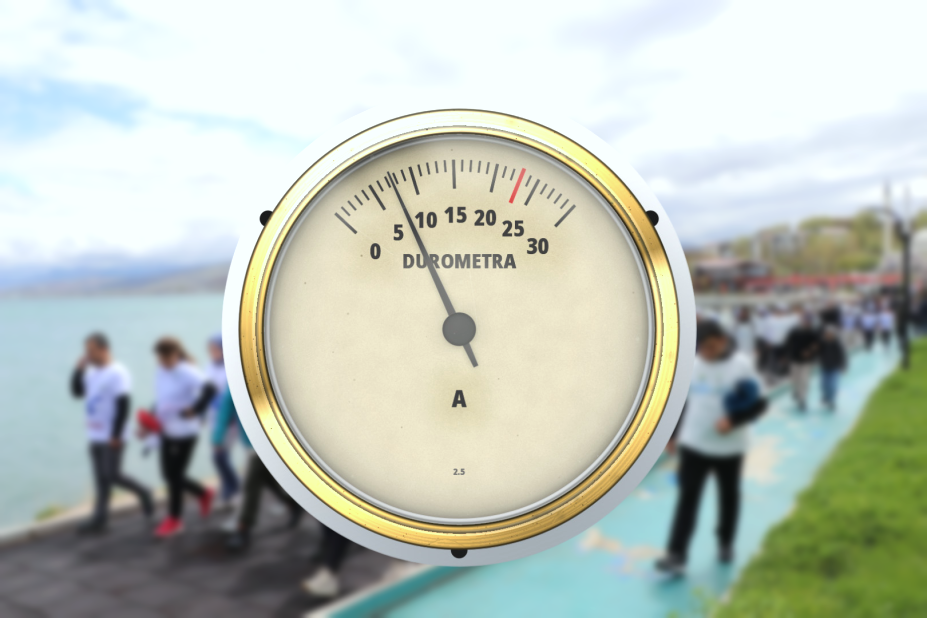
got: 7.5 A
